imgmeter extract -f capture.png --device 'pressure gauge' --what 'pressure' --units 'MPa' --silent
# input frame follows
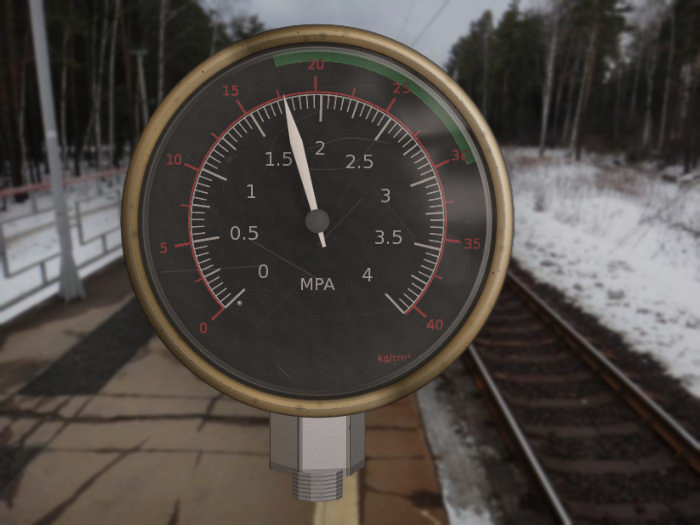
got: 1.75 MPa
